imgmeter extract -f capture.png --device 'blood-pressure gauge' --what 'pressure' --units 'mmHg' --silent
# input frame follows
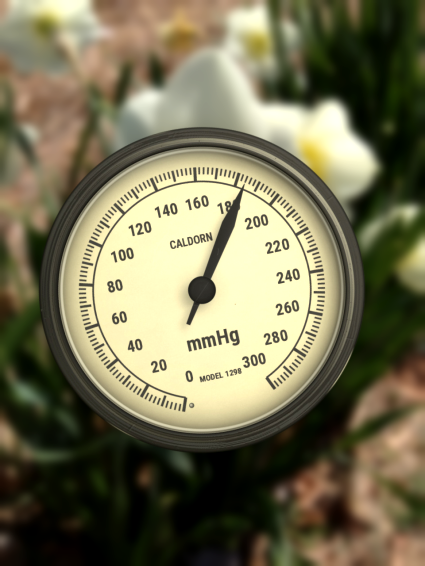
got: 184 mmHg
